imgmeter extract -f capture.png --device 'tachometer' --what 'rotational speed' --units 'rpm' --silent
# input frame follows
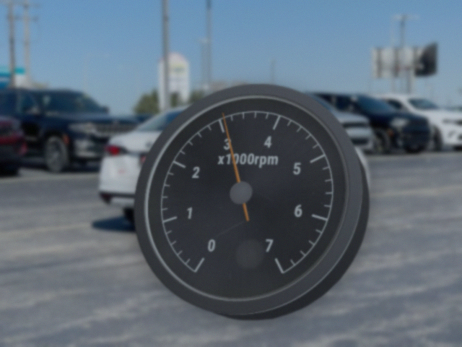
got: 3100 rpm
